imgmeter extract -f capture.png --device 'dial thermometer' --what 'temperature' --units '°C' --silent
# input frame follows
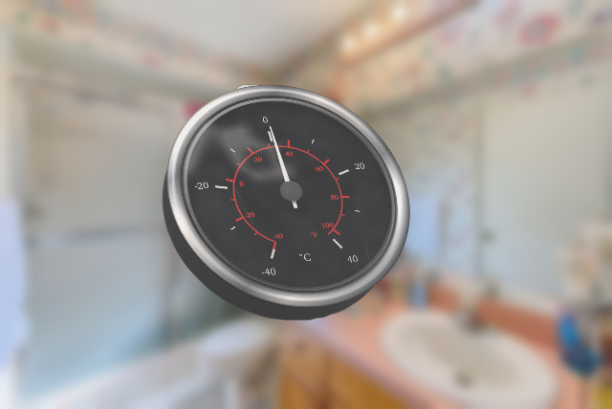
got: 0 °C
